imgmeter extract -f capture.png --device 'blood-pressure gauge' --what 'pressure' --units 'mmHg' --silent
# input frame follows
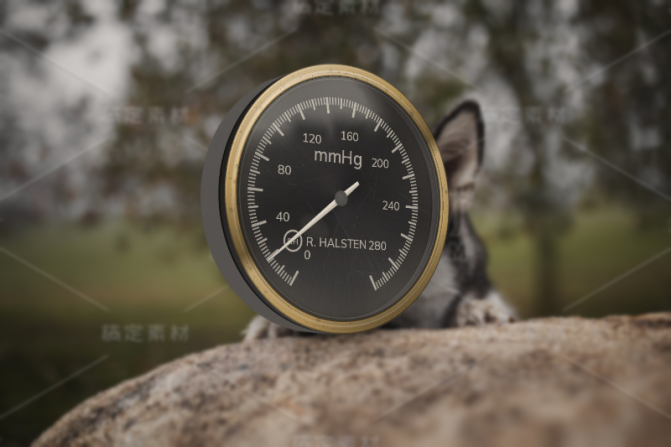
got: 20 mmHg
